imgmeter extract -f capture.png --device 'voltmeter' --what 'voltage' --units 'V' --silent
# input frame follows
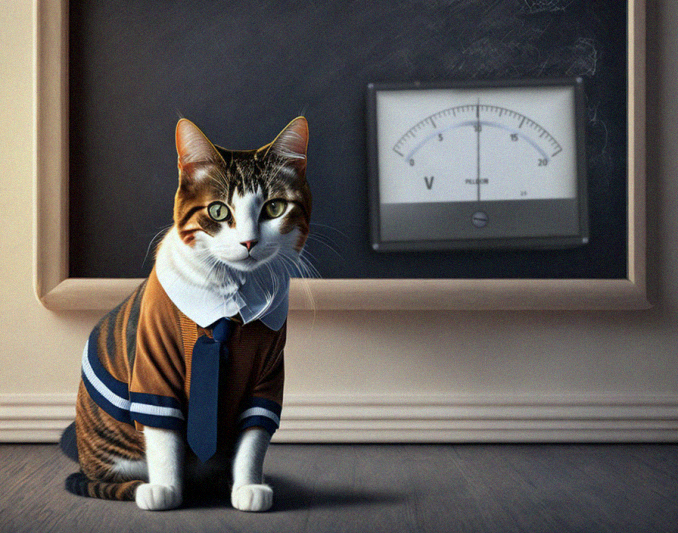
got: 10 V
